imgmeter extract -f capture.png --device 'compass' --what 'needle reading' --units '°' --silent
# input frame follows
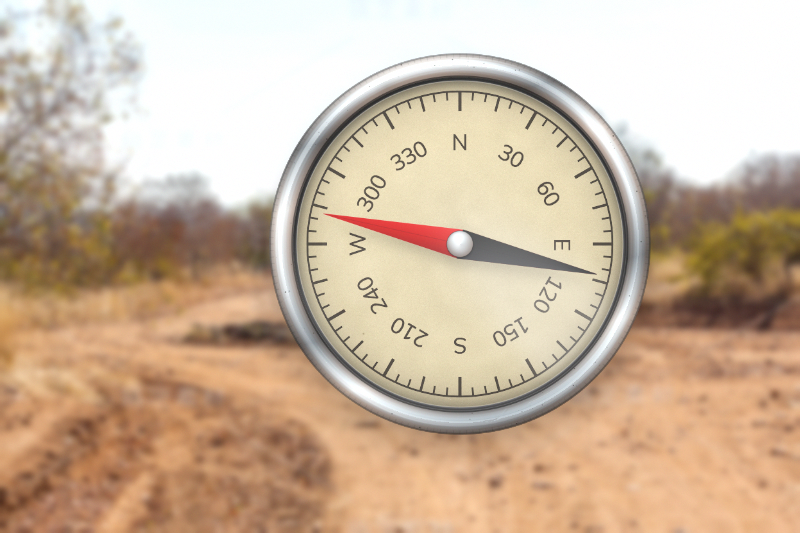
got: 282.5 °
